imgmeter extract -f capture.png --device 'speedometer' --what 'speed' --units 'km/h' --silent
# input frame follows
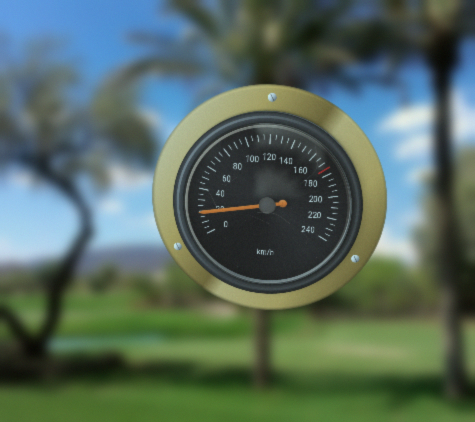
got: 20 km/h
